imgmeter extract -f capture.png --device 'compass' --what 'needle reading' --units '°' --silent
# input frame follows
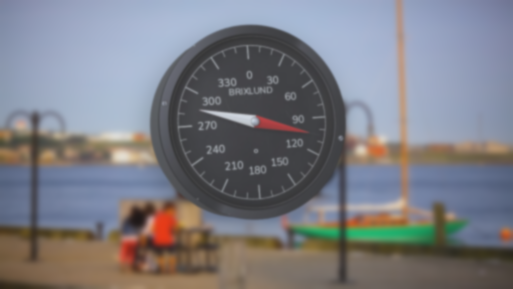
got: 105 °
